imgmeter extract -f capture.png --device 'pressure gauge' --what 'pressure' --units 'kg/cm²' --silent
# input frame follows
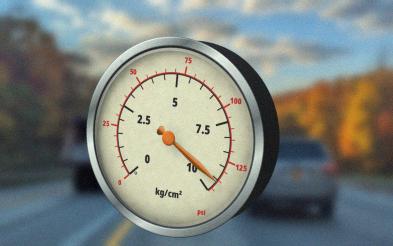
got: 9.5 kg/cm²
